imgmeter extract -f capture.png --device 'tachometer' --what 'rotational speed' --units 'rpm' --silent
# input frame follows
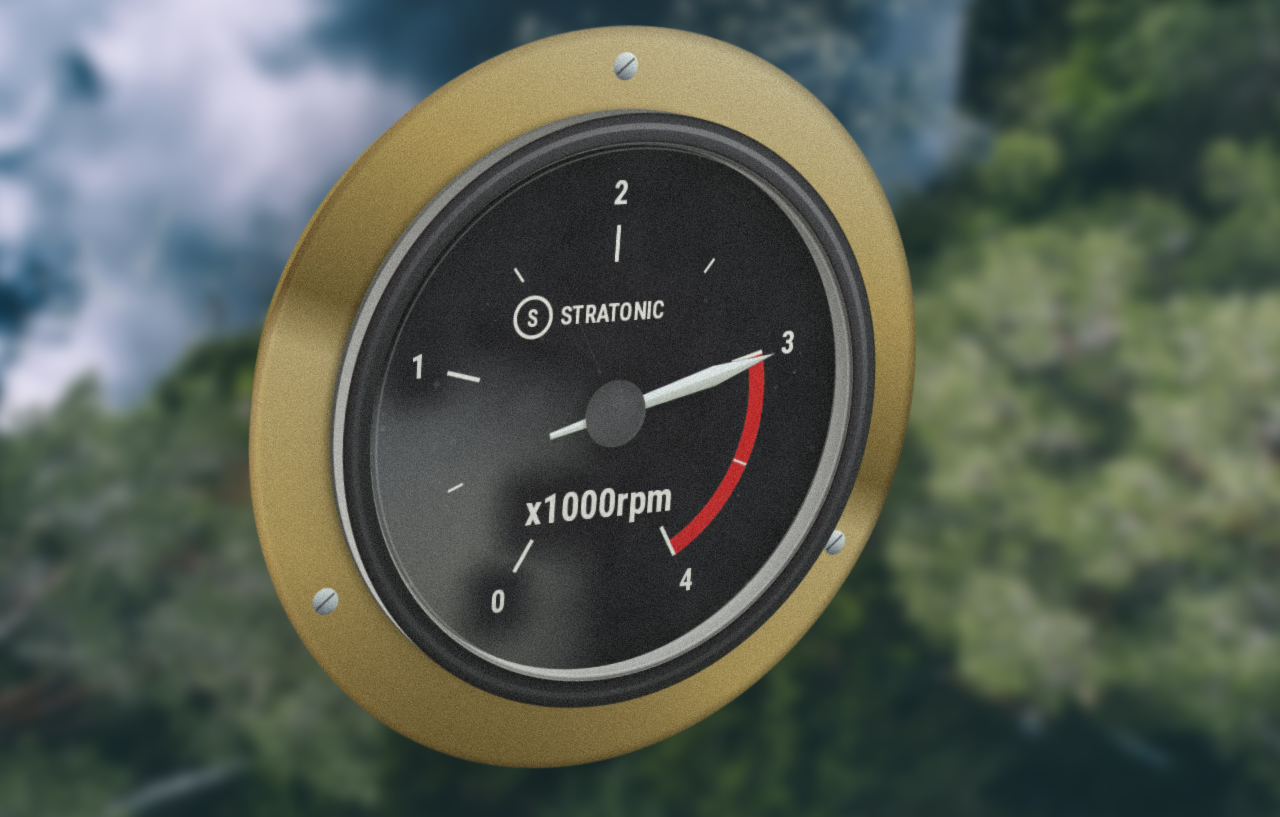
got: 3000 rpm
